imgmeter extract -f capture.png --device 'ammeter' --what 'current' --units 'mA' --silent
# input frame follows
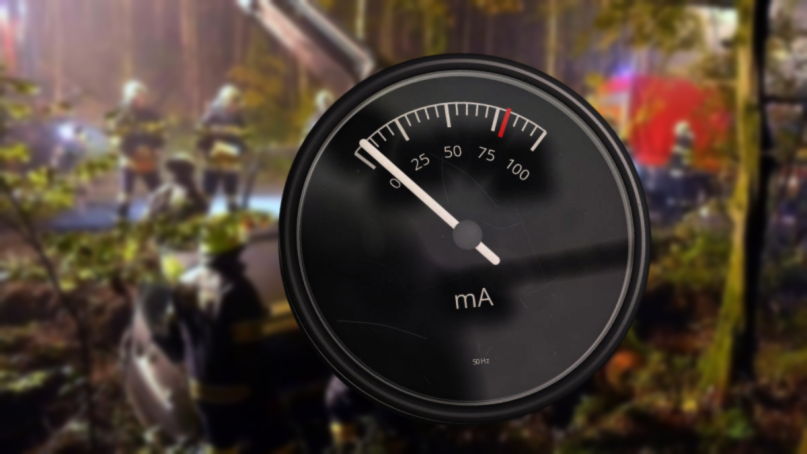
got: 5 mA
